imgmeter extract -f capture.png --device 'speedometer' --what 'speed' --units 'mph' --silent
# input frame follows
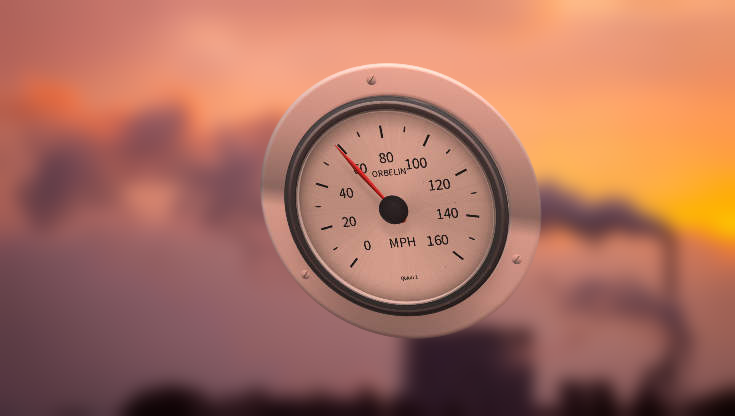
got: 60 mph
